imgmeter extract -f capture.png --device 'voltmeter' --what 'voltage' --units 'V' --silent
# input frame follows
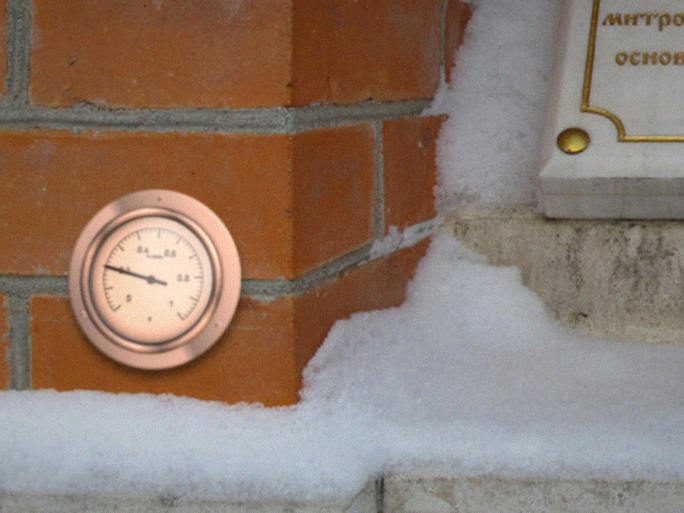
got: 0.2 V
